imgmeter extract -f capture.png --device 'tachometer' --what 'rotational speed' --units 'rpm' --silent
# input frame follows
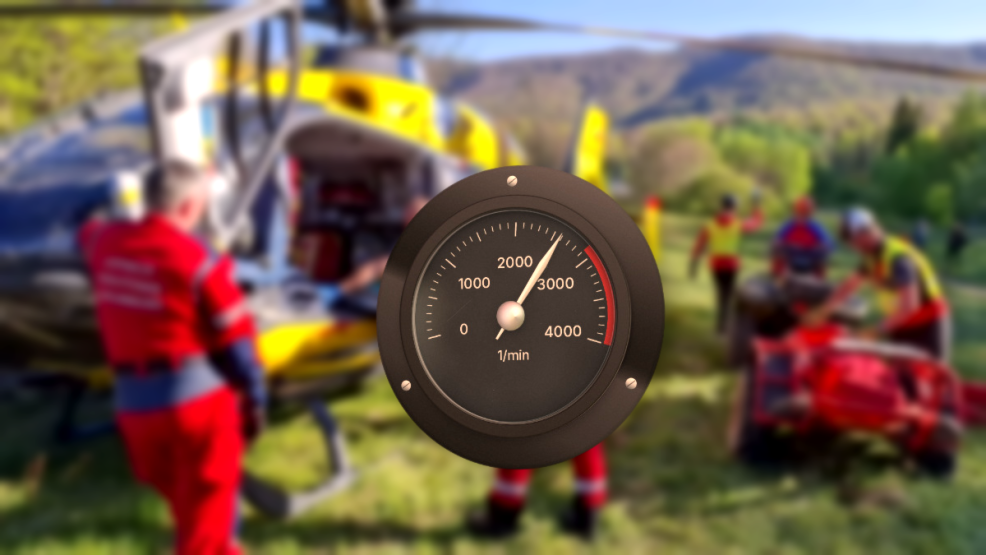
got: 2600 rpm
